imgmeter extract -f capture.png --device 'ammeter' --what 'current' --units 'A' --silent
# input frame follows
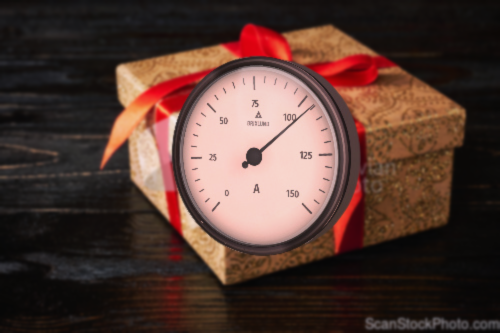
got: 105 A
